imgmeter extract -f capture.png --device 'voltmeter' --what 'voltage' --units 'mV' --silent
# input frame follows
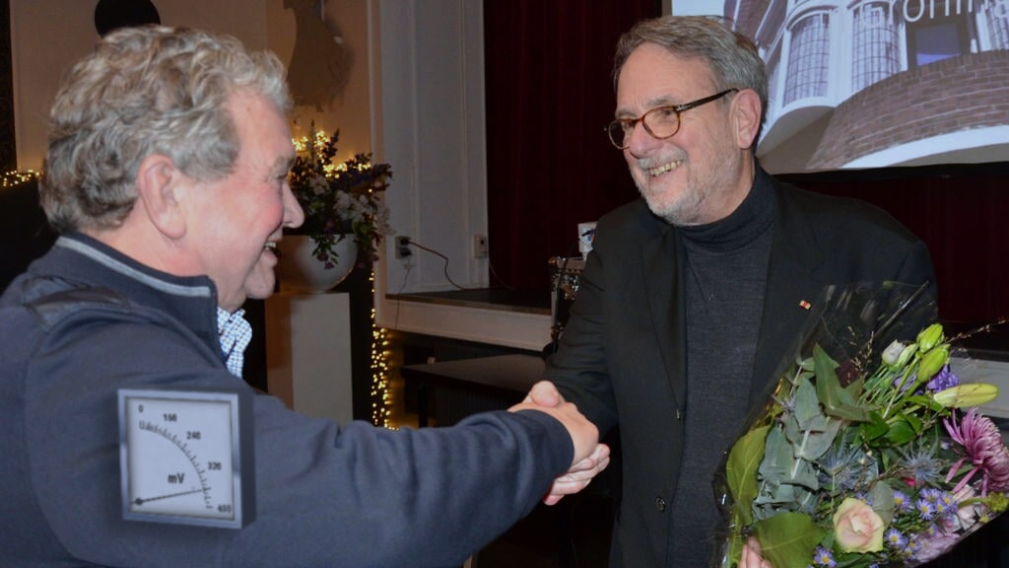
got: 360 mV
